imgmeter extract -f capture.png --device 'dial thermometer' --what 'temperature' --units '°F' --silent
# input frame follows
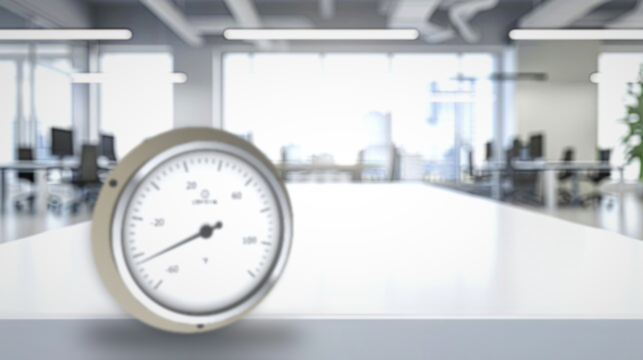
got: -44 °F
